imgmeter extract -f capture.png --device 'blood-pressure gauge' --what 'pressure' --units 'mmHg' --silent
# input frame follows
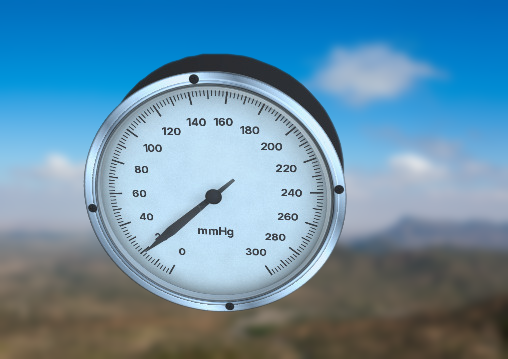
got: 20 mmHg
